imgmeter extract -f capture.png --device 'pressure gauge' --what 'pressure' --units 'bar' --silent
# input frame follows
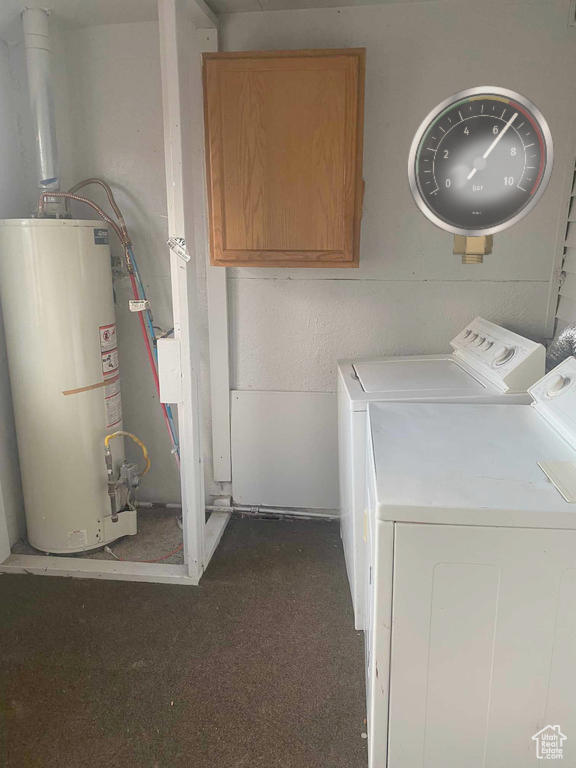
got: 6.5 bar
